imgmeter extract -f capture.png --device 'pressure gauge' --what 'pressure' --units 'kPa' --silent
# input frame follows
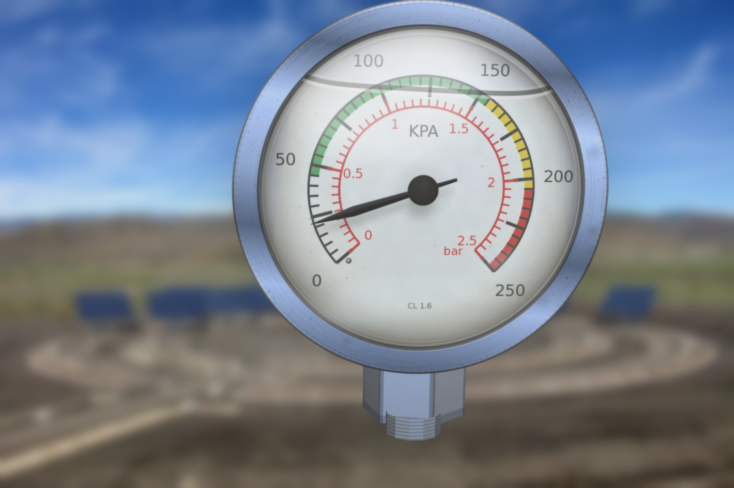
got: 22.5 kPa
